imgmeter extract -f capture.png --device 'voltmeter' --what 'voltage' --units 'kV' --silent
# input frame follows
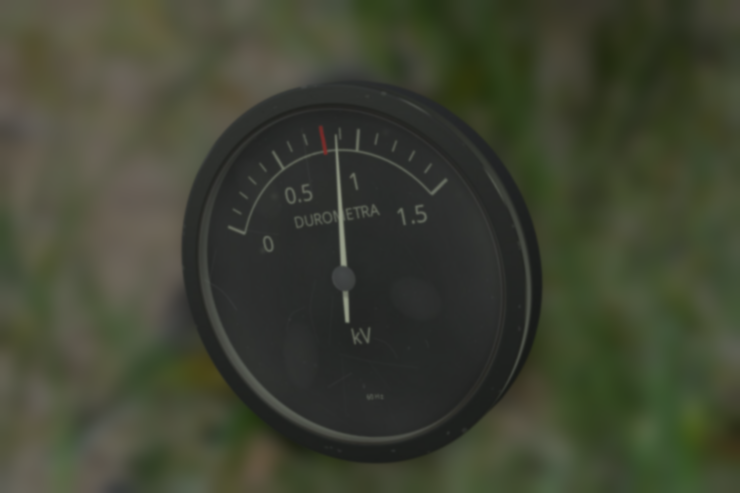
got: 0.9 kV
